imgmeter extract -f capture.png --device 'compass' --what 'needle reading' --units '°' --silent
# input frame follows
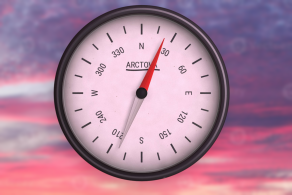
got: 22.5 °
